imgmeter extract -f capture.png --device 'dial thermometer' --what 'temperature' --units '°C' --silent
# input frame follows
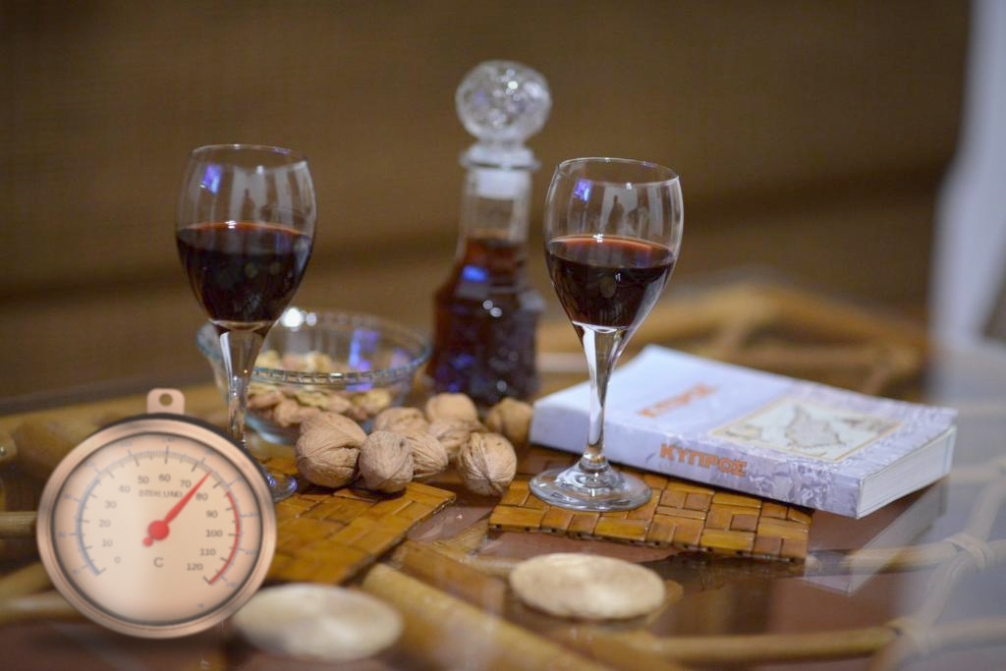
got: 75 °C
